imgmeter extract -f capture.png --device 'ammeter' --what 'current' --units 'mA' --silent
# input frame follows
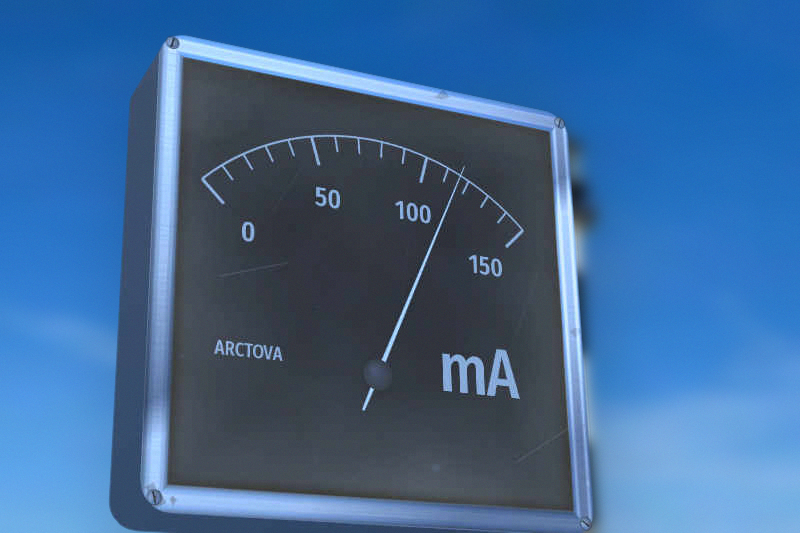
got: 115 mA
